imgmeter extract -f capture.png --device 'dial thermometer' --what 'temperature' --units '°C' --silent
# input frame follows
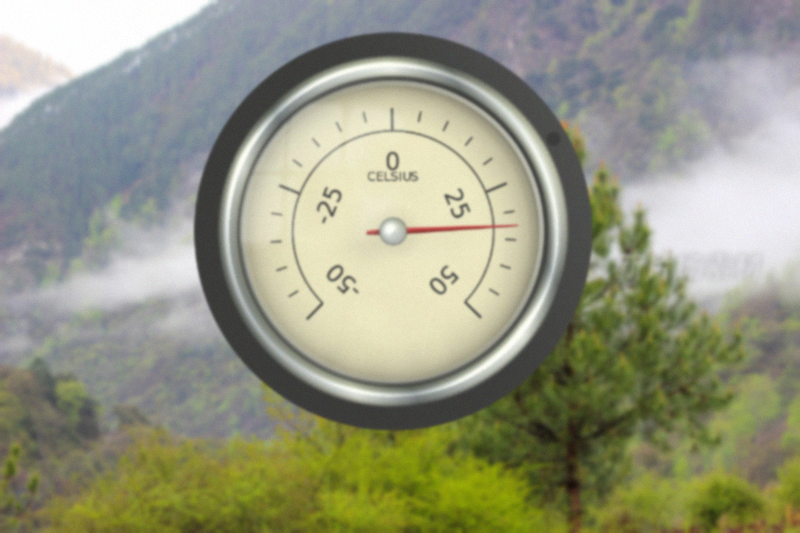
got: 32.5 °C
